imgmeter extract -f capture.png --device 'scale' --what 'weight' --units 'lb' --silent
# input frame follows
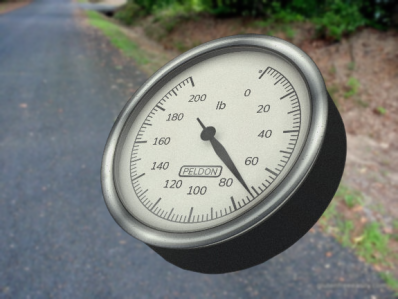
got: 72 lb
